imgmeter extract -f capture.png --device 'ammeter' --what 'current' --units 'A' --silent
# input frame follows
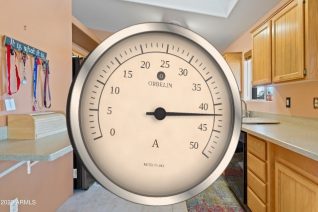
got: 42 A
